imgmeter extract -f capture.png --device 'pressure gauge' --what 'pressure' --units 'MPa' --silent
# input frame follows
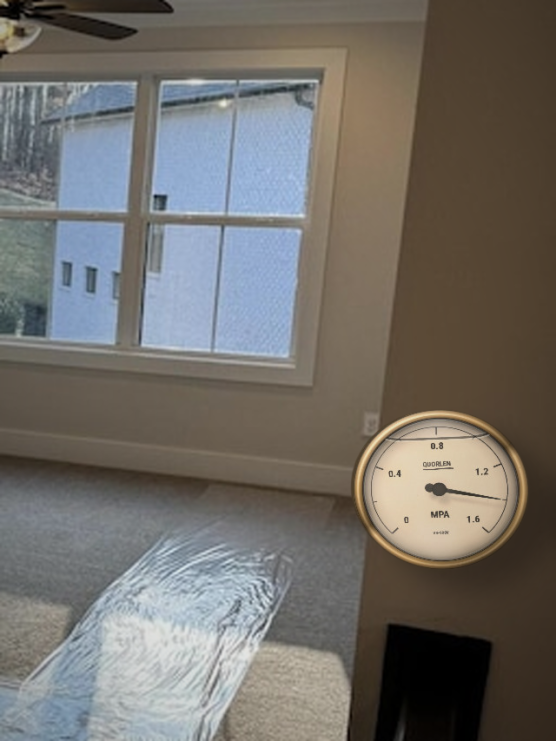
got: 1.4 MPa
